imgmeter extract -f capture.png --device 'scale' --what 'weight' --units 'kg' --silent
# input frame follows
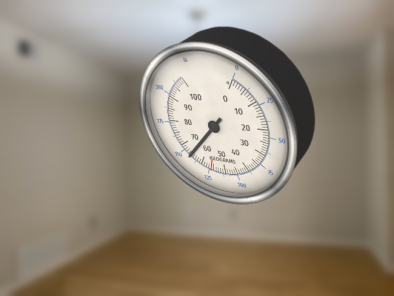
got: 65 kg
